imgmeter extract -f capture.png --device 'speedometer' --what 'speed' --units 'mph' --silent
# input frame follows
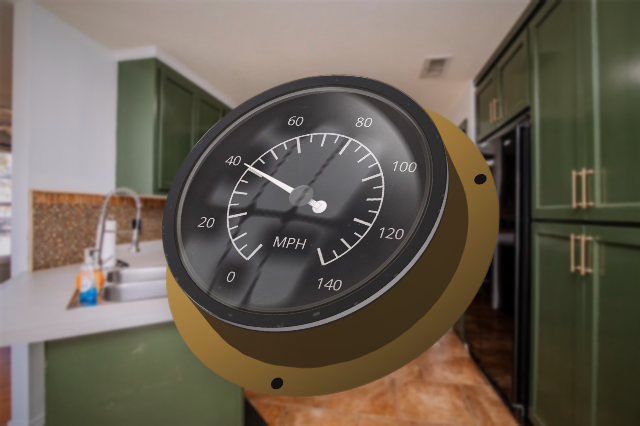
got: 40 mph
